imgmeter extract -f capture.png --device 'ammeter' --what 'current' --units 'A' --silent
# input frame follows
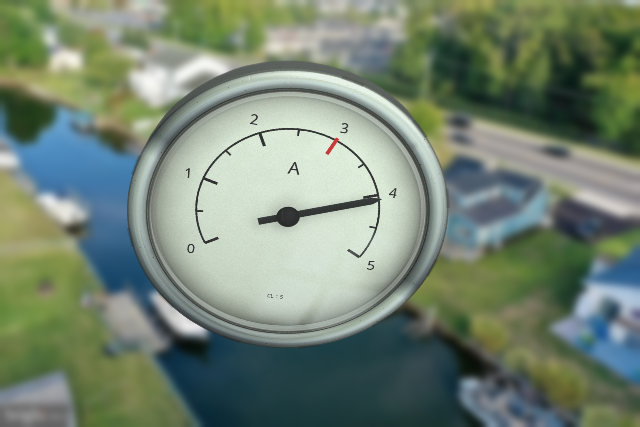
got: 4 A
